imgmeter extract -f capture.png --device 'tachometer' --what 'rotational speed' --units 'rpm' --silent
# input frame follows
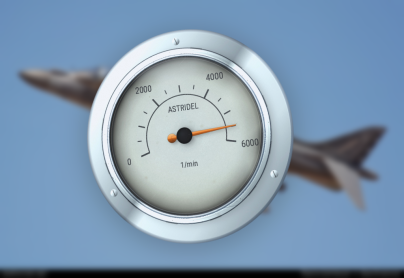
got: 5500 rpm
